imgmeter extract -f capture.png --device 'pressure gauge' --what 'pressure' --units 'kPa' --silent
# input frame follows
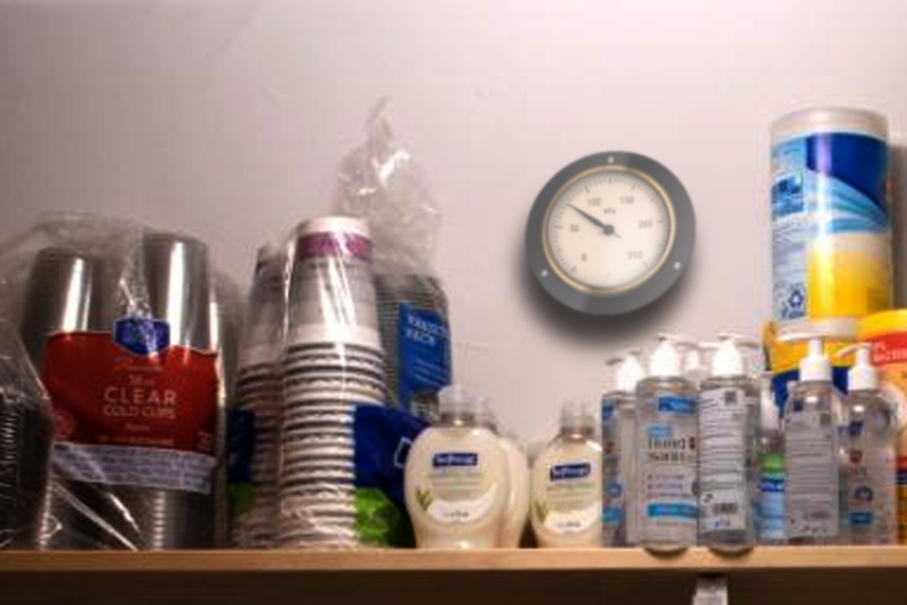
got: 75 kPa
